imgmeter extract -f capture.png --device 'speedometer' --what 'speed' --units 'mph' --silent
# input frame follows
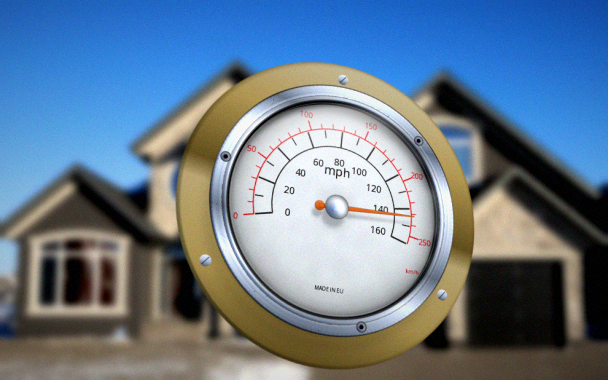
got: 145 mph
